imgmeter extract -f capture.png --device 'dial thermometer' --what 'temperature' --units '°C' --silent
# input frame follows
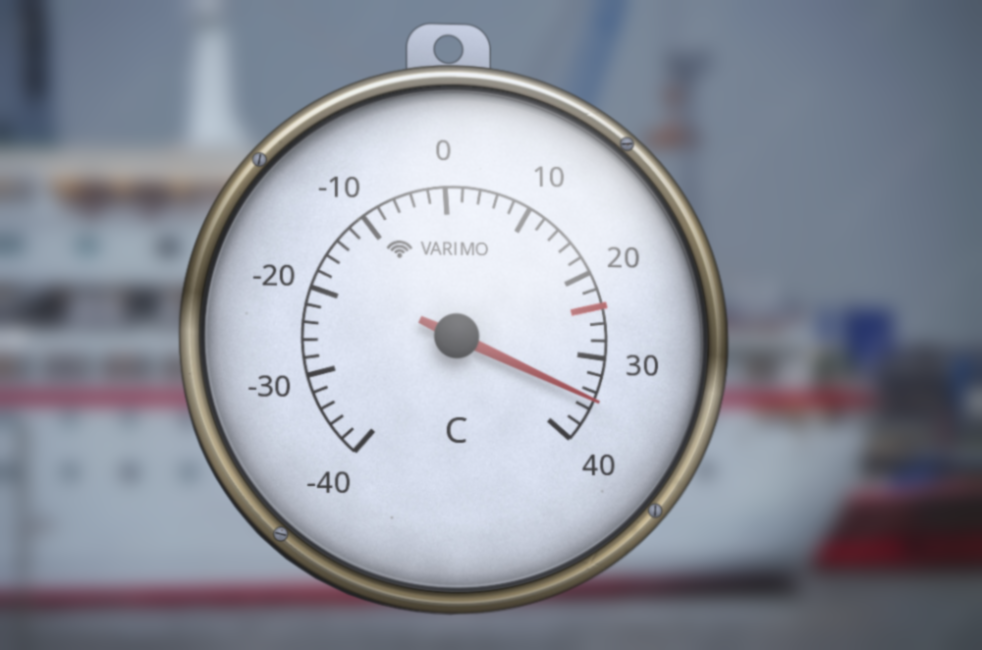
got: 35 °C
